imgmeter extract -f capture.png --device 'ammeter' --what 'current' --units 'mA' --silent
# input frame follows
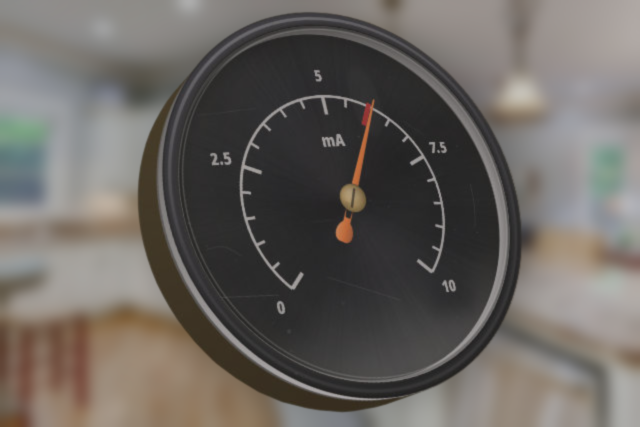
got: 6 mA
